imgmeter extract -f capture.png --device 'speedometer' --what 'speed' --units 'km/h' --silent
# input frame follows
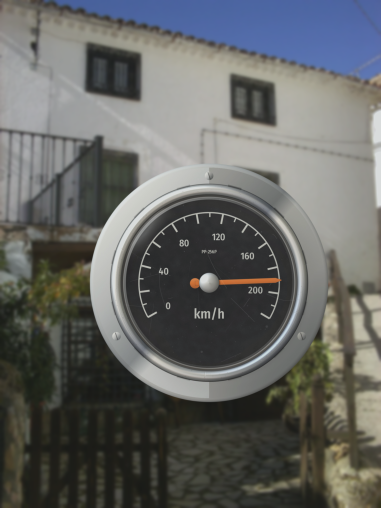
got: 190 km/h
